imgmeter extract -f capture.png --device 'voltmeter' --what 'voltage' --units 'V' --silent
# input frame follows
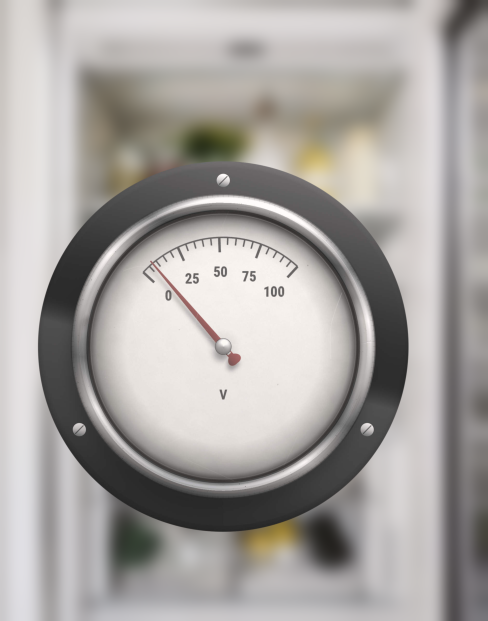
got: 7.5 V
